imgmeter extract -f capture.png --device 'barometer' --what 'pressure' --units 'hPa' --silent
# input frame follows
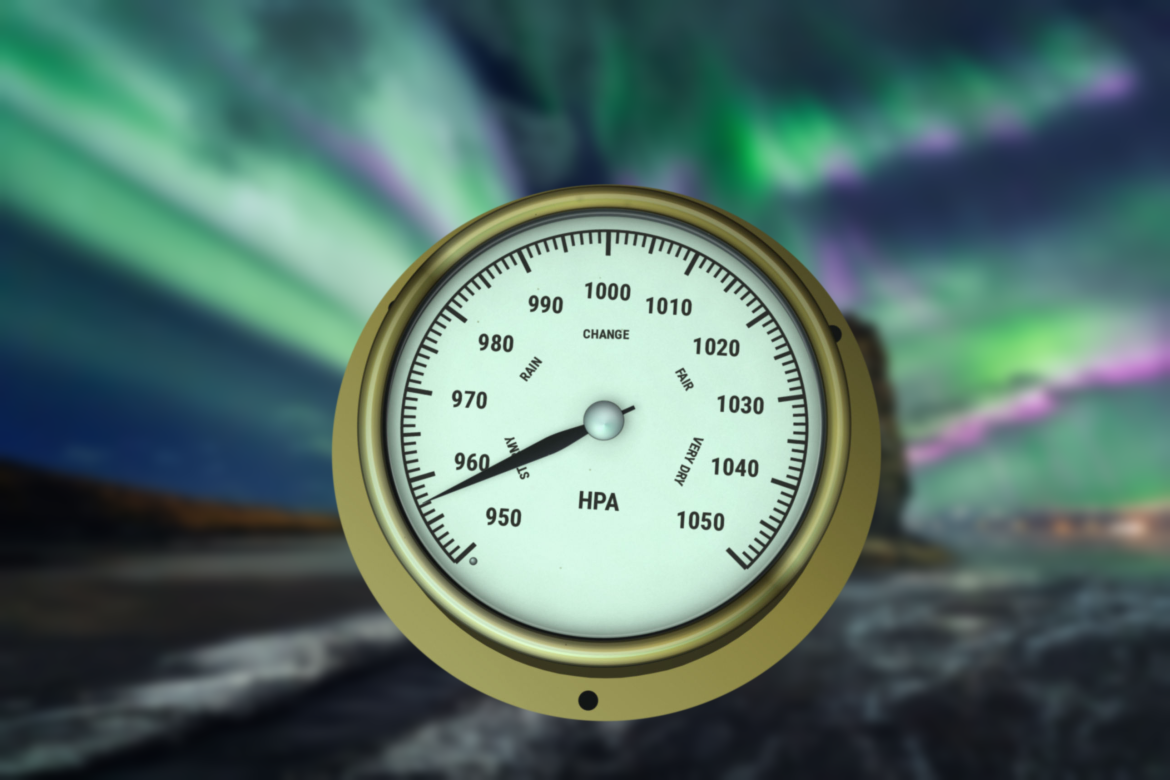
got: 957 hPa
